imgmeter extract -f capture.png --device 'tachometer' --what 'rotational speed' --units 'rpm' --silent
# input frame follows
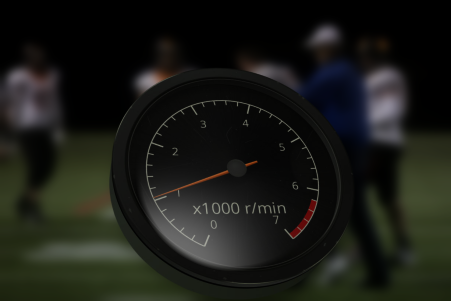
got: 1000 rpm
